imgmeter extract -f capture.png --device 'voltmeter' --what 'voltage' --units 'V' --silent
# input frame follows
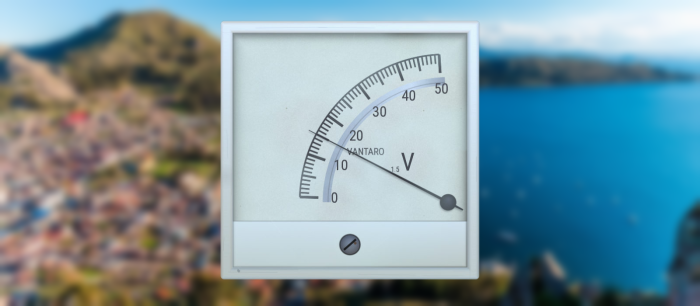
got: 15 V
